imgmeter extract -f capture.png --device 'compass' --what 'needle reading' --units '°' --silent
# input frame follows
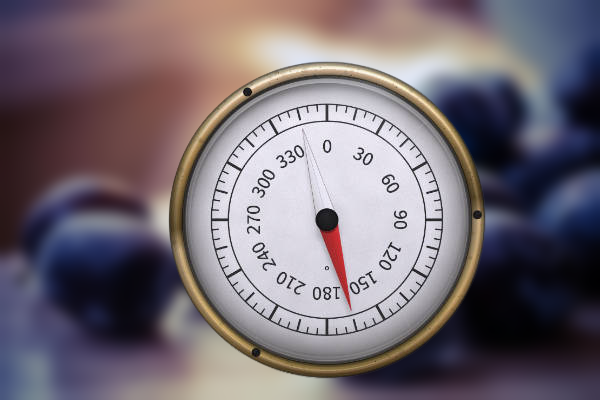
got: 165 °
